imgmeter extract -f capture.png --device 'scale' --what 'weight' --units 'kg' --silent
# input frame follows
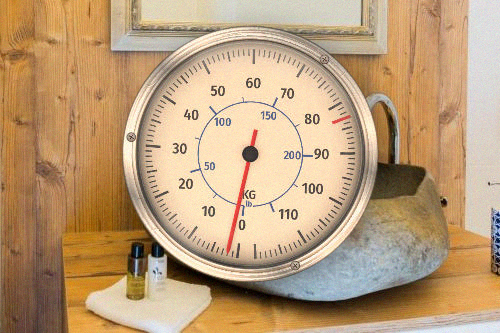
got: 2 kg
